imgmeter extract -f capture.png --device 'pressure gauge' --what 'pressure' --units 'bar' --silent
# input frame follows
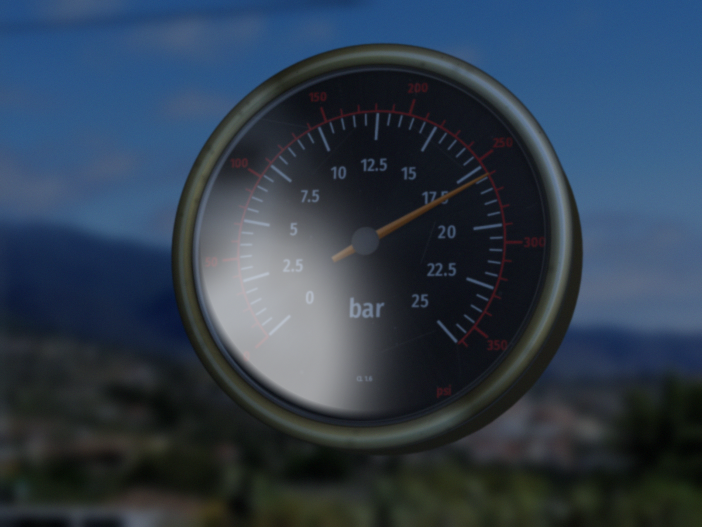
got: 18 bar
